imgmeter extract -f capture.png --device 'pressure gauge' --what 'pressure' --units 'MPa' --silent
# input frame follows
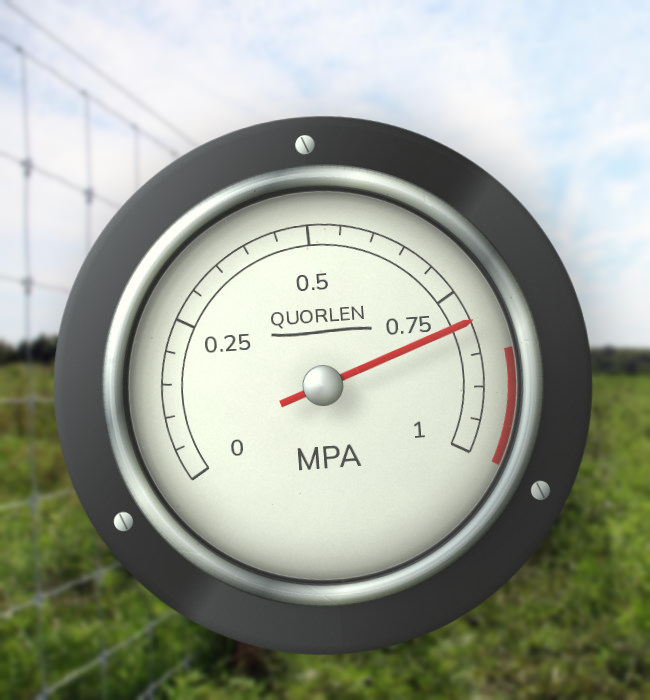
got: 0.8 MPa
